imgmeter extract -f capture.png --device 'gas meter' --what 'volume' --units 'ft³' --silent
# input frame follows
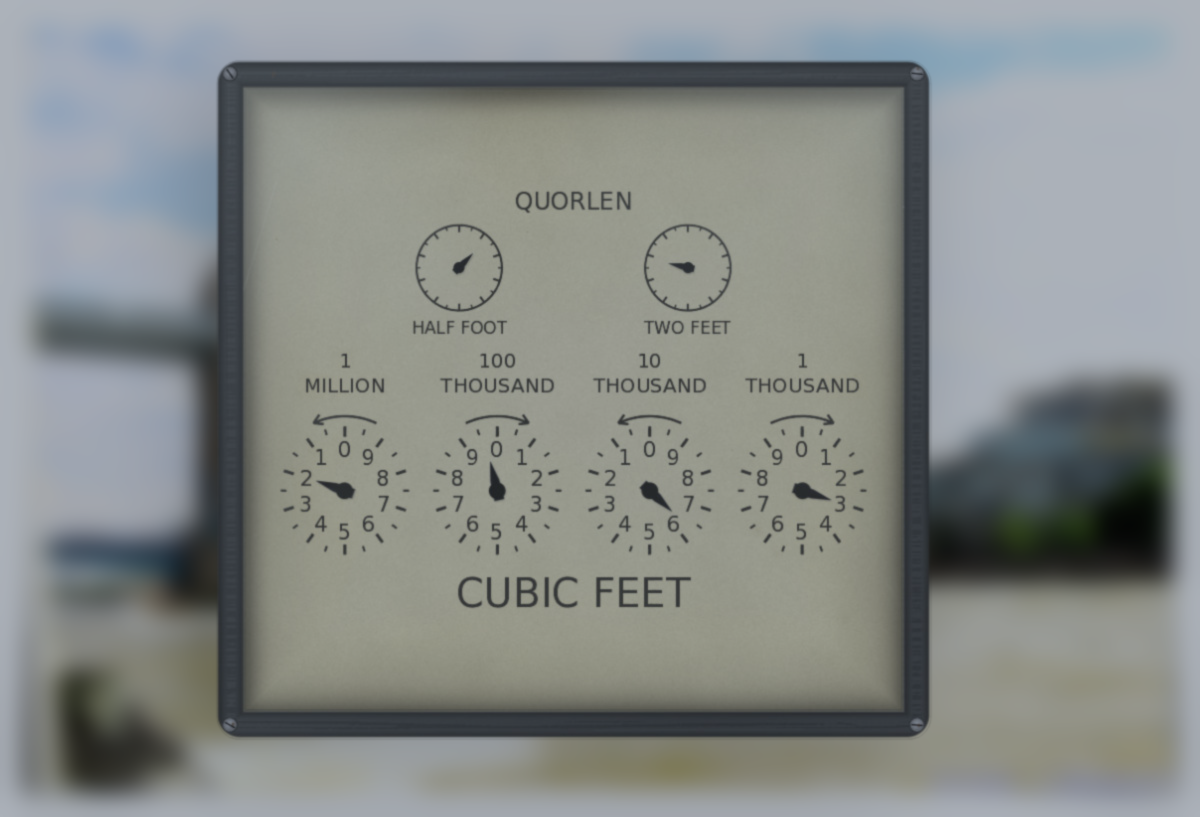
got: 196300 ft³
